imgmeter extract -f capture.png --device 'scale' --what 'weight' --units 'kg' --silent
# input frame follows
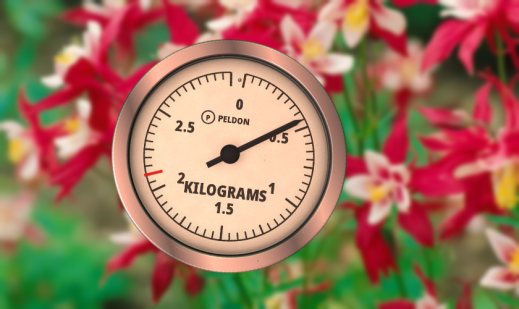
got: 0.45 kg
